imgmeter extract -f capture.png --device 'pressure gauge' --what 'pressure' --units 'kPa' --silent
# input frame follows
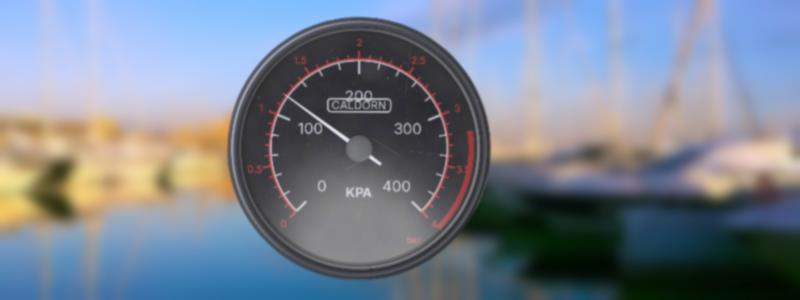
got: 120 kPa
